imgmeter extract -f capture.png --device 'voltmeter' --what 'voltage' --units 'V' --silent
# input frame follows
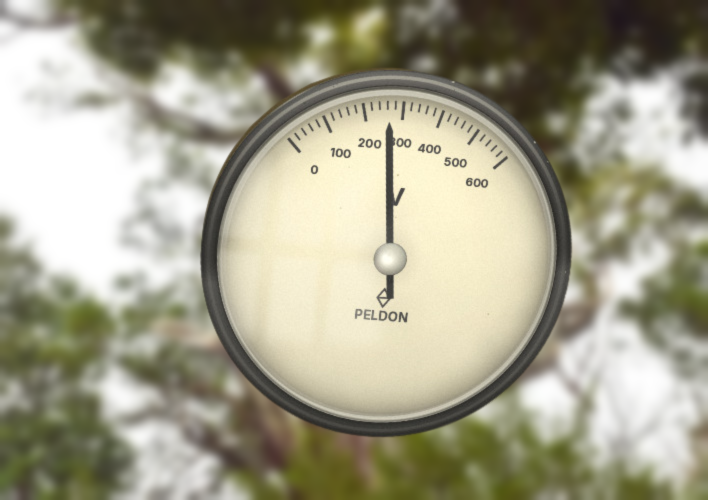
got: 260 V
